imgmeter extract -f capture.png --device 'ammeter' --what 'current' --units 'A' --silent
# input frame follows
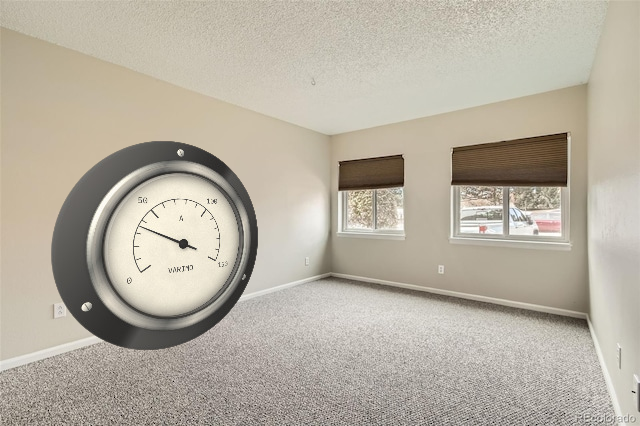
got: 35 A
